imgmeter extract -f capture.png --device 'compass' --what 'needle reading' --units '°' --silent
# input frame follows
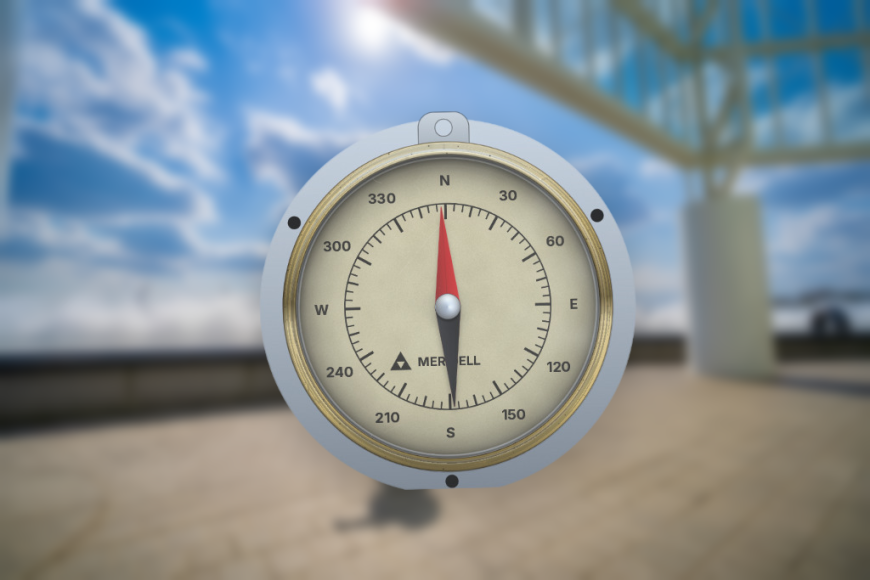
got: 357.5 °
